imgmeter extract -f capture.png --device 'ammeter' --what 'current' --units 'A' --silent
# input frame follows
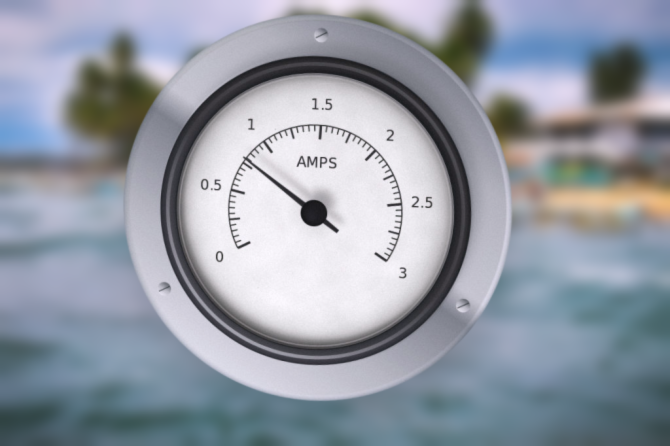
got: 0.8 A
